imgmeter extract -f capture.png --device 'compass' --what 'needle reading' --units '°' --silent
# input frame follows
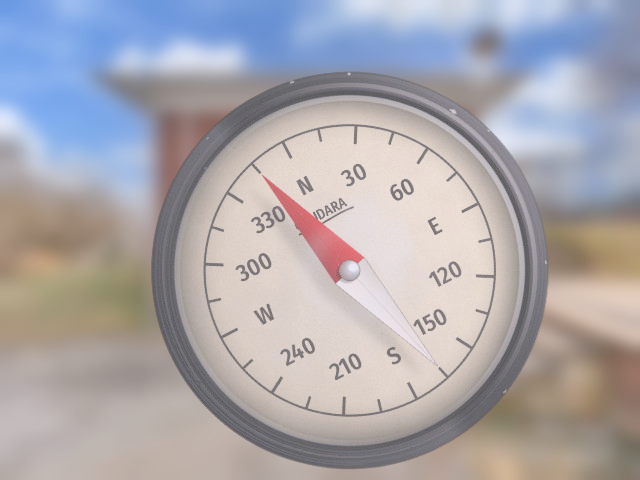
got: 345 °
